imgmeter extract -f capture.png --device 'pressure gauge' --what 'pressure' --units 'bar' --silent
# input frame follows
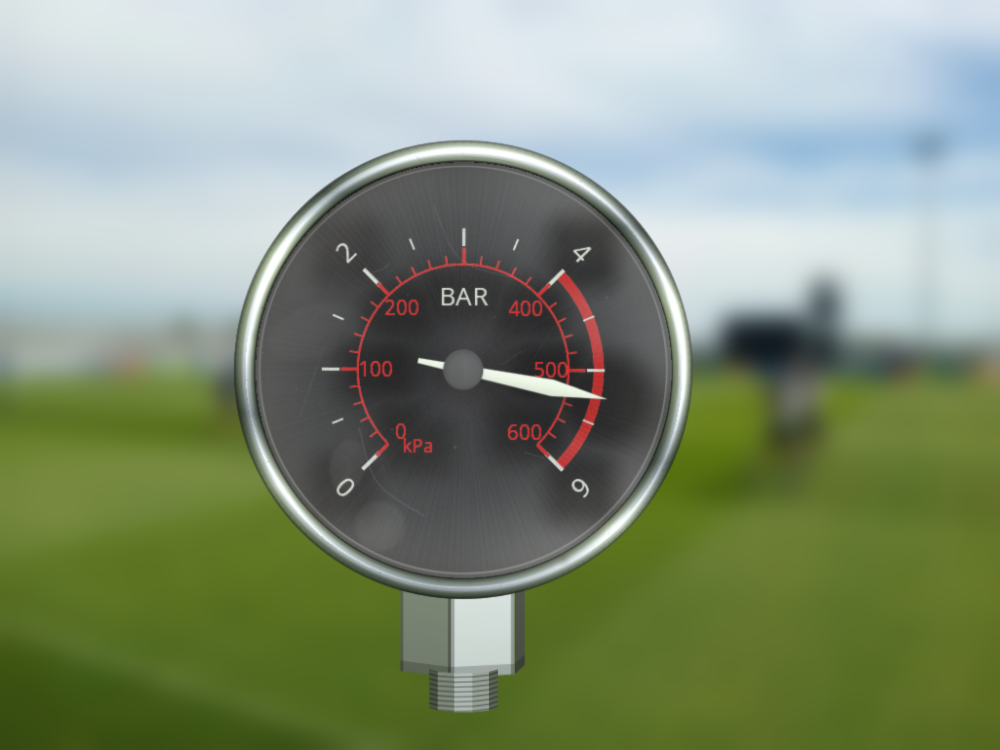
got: 5.25 bar
